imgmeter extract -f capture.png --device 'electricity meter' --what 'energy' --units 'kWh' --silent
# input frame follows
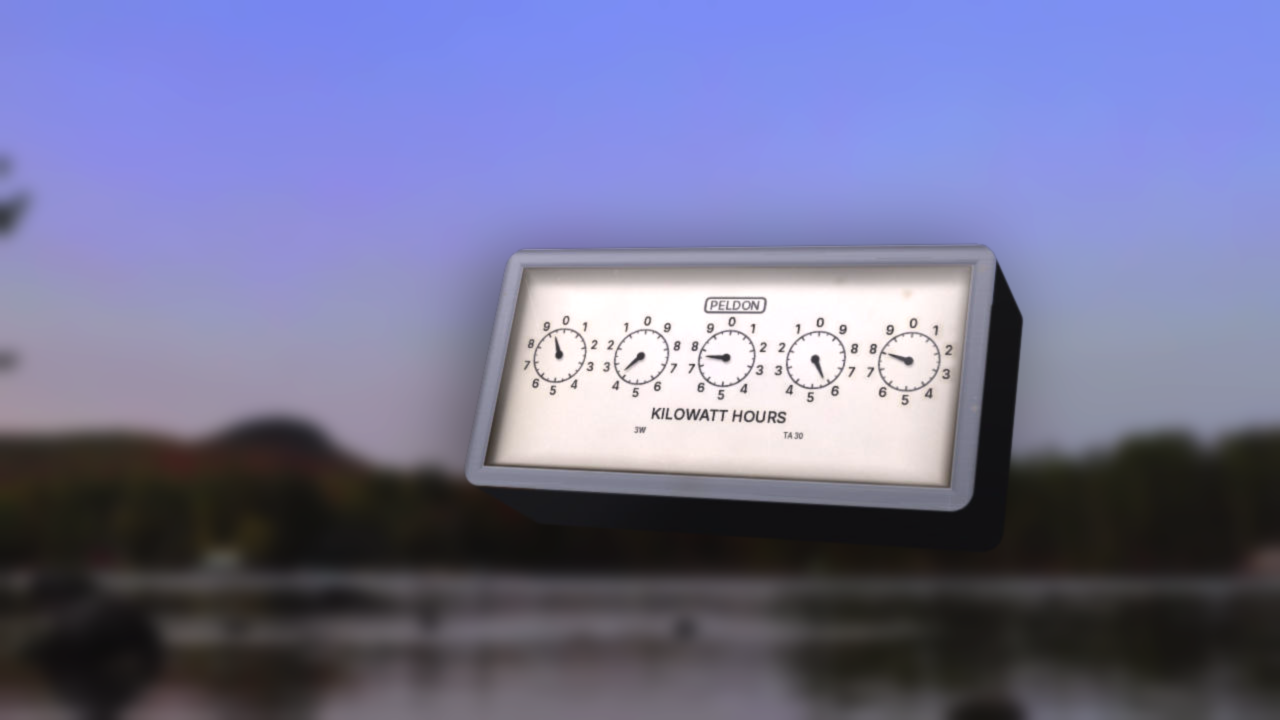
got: 93758 kWh
